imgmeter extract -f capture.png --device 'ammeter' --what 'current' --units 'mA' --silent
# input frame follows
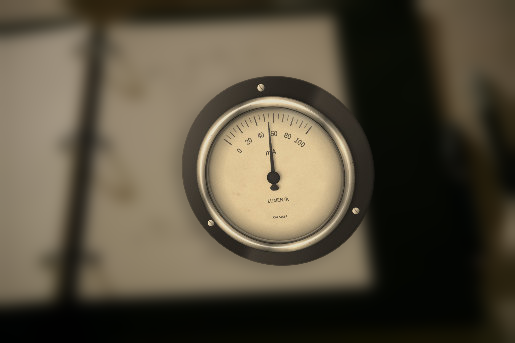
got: 55 mA
